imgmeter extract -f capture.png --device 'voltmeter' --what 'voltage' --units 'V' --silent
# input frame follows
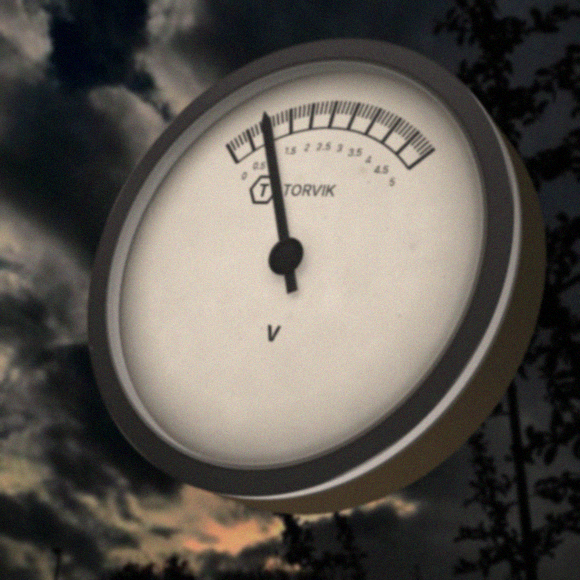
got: 1 V
